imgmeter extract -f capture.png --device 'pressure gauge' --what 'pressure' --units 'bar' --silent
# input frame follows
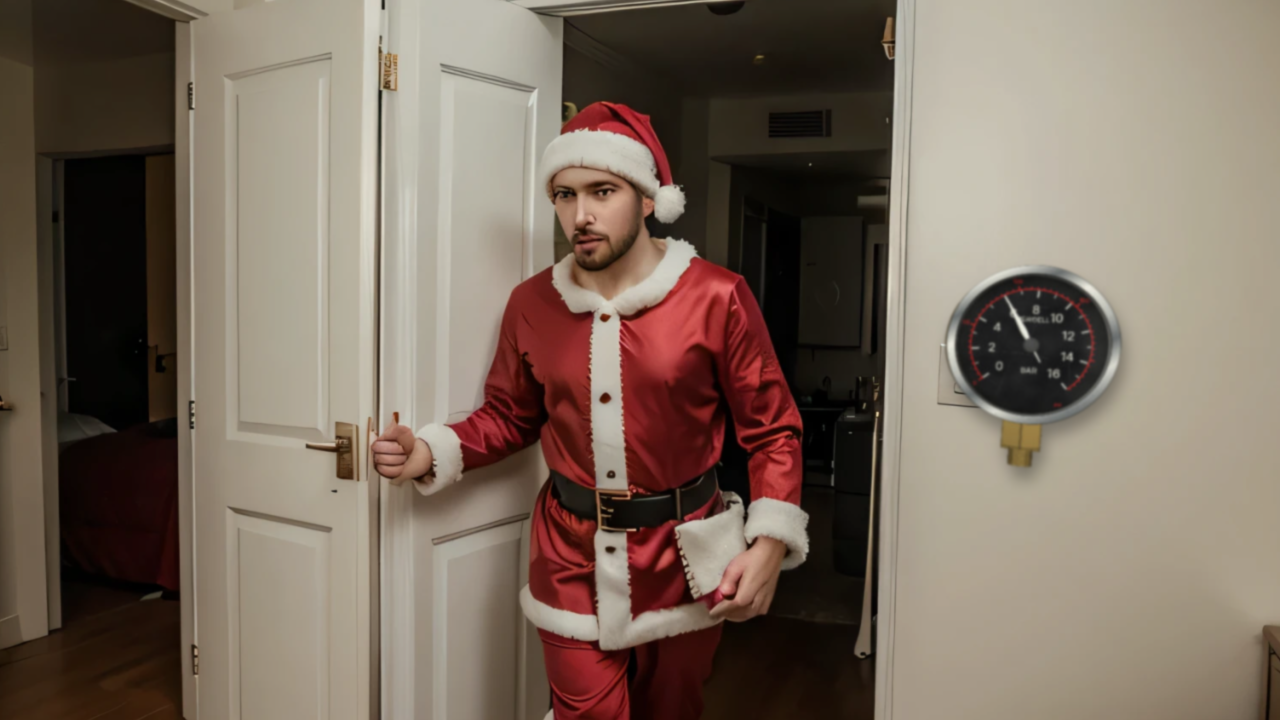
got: 6 bar
